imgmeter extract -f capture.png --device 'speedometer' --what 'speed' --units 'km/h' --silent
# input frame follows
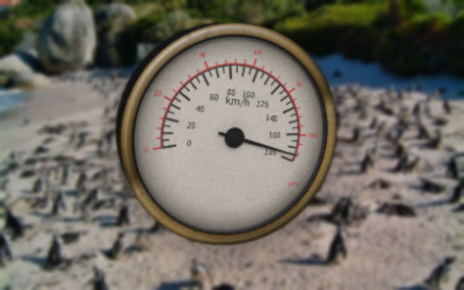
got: 175 km/h
